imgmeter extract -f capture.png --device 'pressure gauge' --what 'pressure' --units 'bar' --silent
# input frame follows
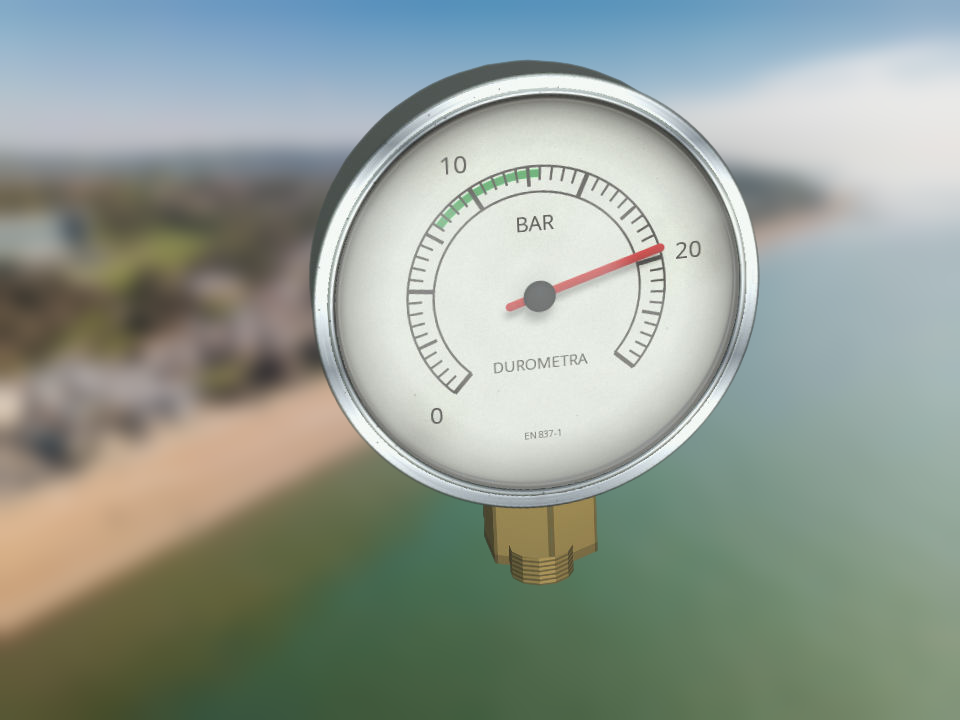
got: 19.5 bar
